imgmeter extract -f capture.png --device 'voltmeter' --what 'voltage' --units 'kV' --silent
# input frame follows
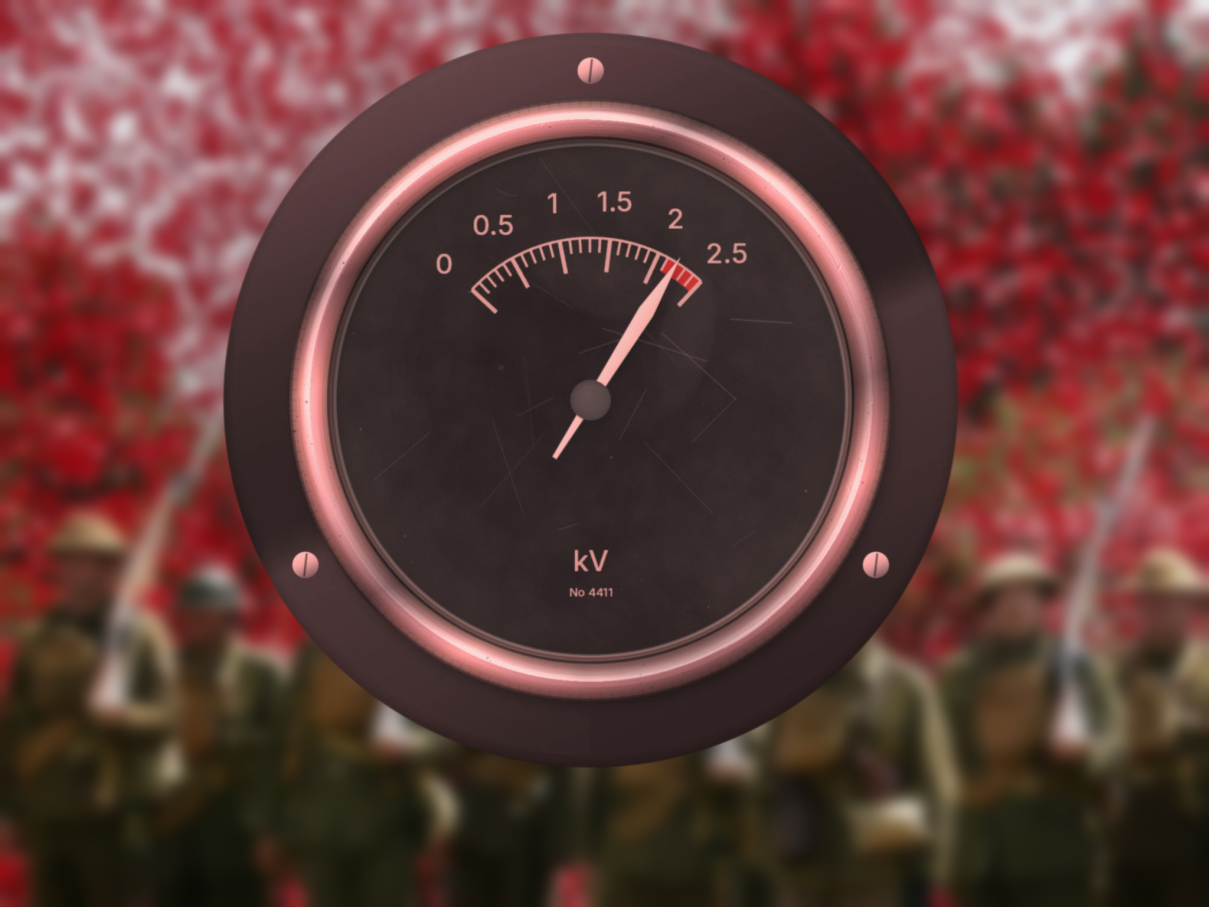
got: 2.2 kV
